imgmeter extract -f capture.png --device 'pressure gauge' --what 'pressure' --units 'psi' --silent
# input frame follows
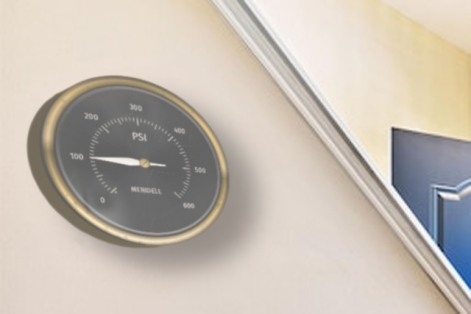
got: 100 psi
